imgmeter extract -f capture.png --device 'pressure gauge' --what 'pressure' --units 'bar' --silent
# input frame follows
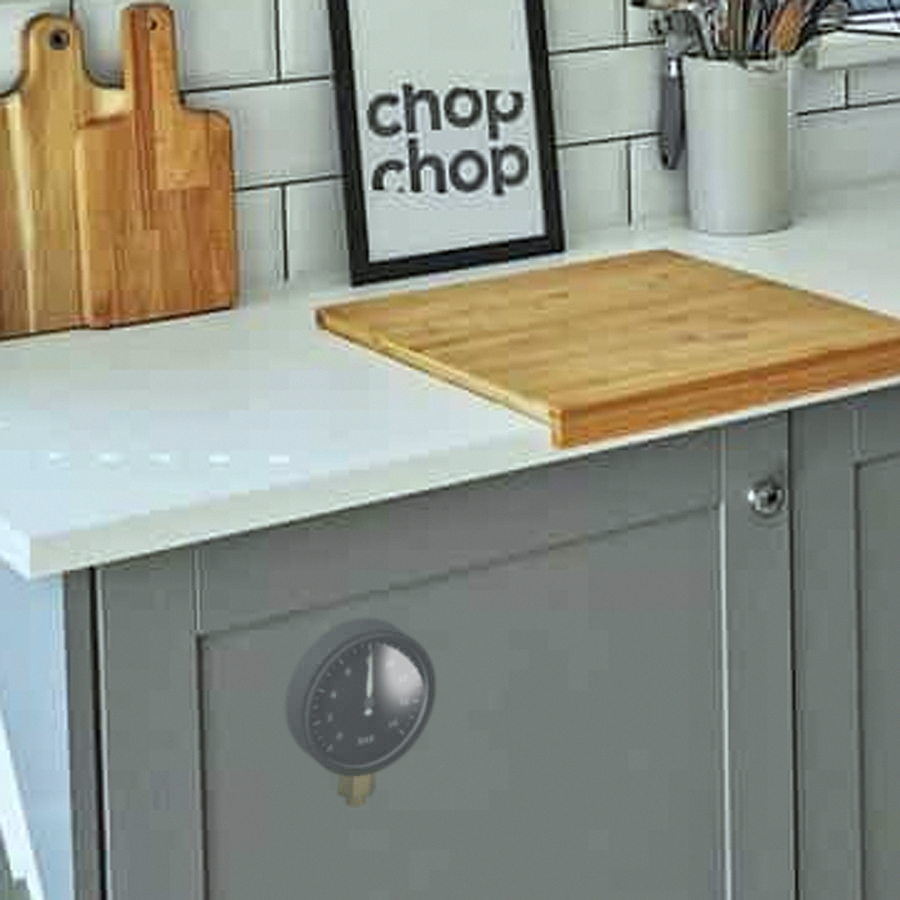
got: 8 bar
